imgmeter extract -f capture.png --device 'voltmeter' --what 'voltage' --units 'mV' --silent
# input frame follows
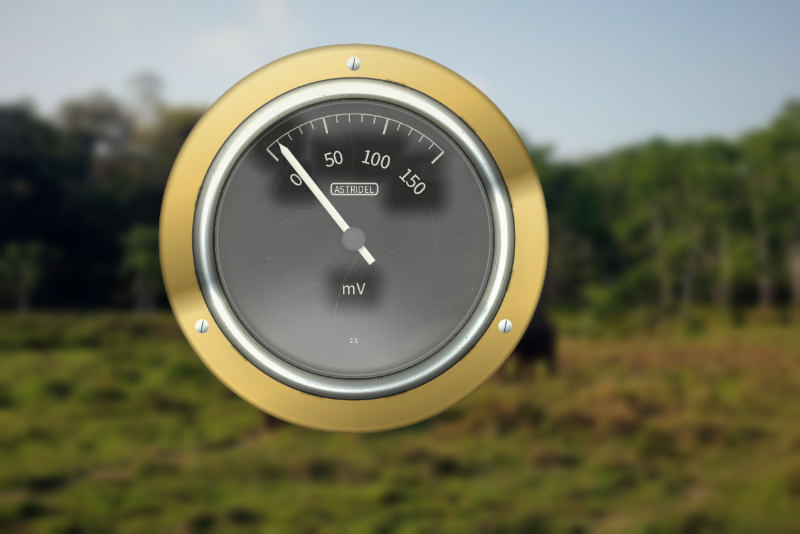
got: 10 mV
